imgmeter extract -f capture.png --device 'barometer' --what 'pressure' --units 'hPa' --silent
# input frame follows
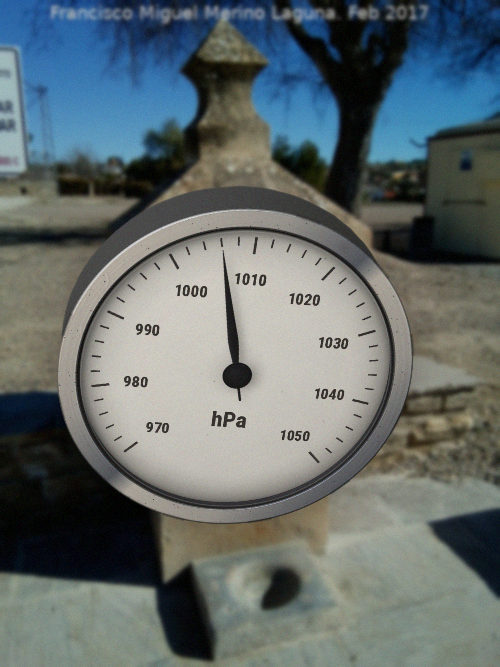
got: 1006 hPa
